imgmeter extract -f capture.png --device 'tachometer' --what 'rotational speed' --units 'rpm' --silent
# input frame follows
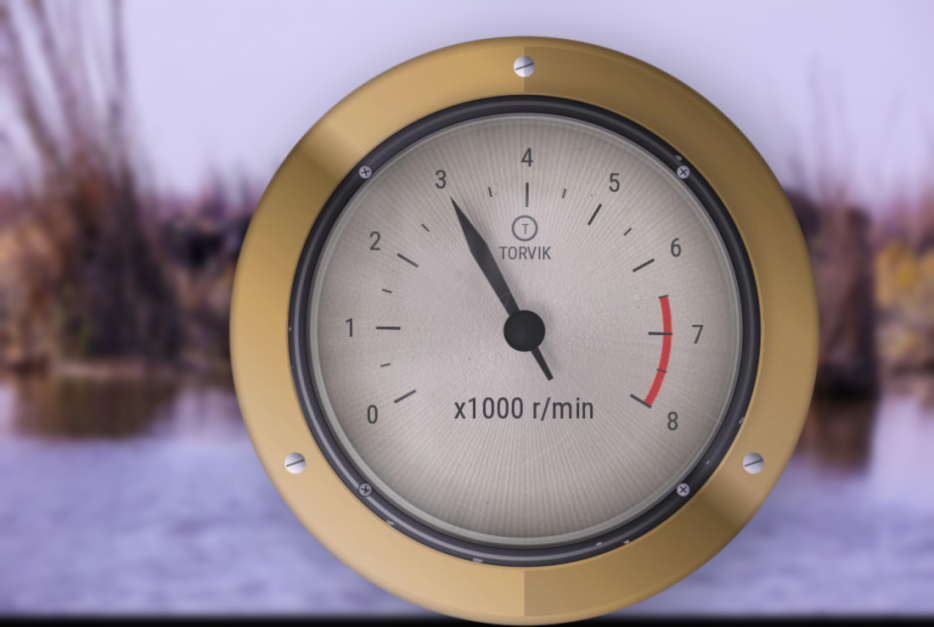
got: 3000 rpm
